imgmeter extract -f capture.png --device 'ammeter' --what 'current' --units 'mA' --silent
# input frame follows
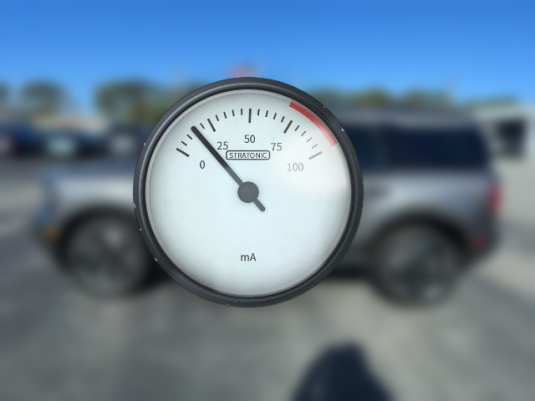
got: 15 mA
